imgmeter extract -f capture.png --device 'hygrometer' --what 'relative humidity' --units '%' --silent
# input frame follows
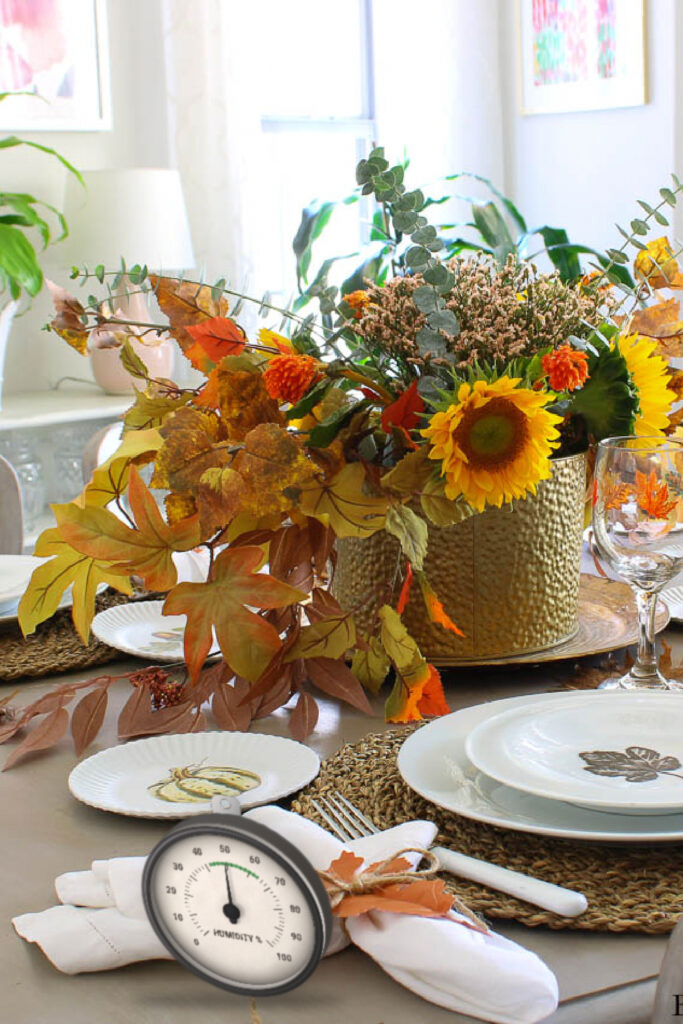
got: 50 %
